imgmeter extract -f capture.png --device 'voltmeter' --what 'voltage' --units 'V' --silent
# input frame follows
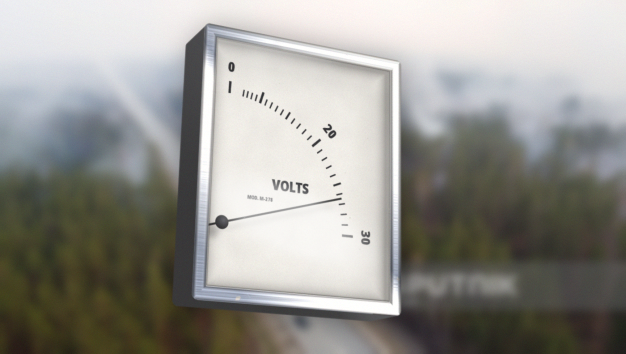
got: 26.5 V
